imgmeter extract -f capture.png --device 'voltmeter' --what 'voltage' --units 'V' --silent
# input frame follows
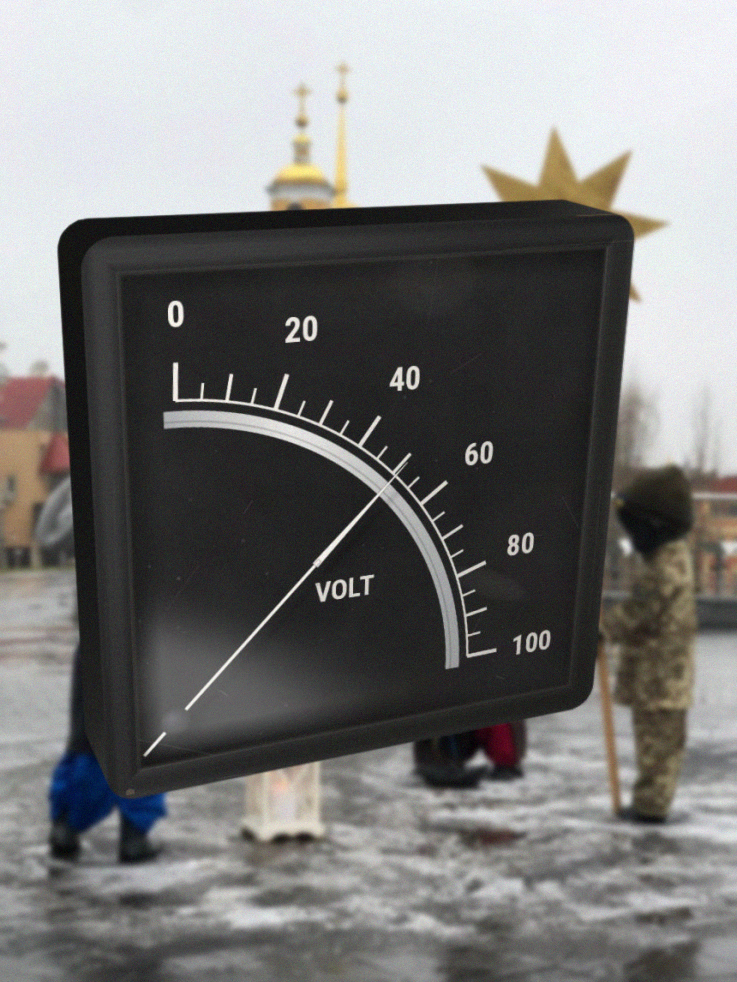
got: 50 V
